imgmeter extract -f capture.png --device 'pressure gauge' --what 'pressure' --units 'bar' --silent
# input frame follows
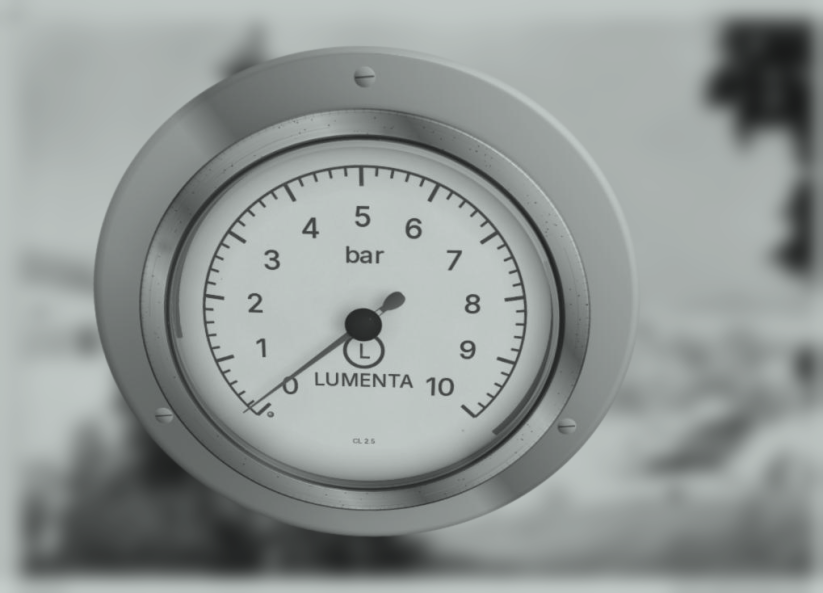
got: 0.2 bar
